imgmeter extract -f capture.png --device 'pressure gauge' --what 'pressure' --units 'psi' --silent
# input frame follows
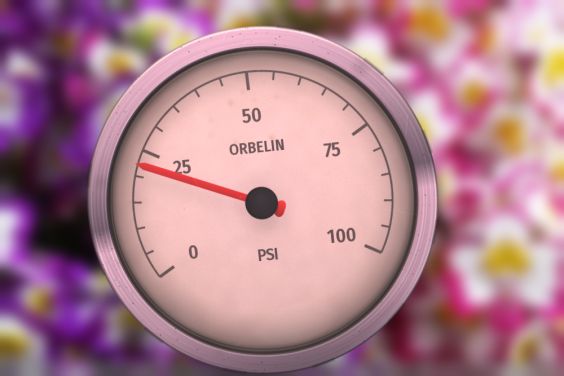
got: 22.5 psi
